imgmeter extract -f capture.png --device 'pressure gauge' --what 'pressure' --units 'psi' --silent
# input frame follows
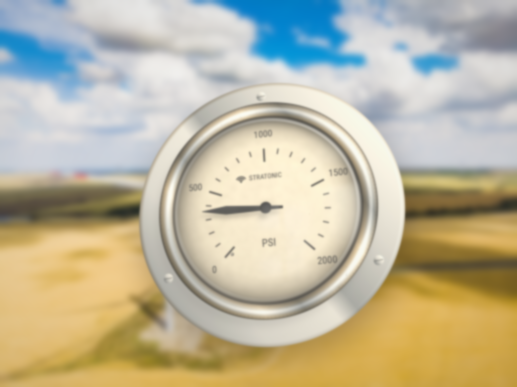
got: 350 psi
